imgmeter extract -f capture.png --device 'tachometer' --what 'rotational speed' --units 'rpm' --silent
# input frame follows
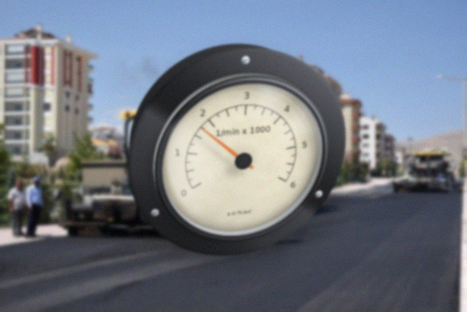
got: 1750 rpm
